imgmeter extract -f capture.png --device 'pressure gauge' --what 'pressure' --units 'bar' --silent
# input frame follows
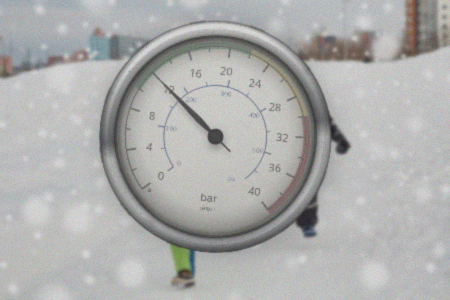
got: 12 bar
